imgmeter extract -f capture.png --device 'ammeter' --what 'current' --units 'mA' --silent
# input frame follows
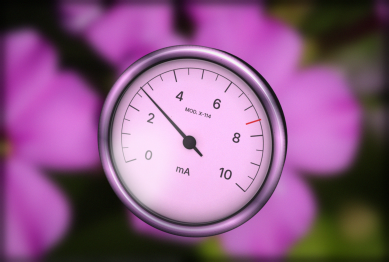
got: 2.75 mA
